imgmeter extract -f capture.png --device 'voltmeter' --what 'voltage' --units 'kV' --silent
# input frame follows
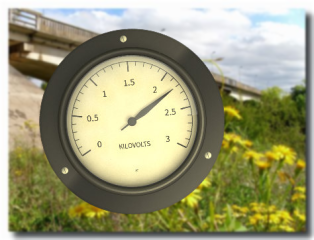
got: 2.2 kV
